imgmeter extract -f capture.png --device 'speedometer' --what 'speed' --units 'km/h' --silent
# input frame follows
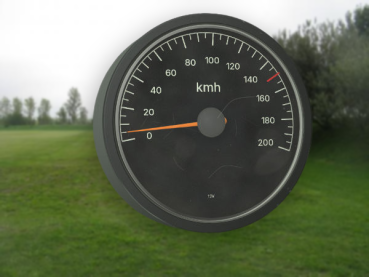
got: 5 km/h
